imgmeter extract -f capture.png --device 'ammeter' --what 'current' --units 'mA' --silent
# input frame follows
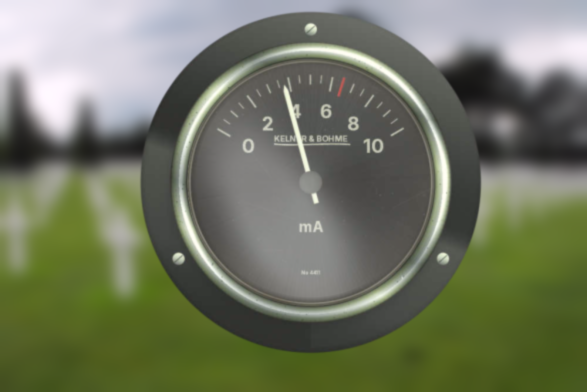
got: 3.75 mA
